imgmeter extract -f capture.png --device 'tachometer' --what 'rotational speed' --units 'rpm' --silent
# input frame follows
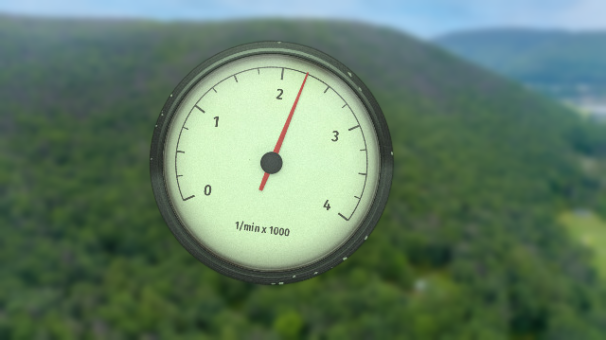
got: 2250 rpm
